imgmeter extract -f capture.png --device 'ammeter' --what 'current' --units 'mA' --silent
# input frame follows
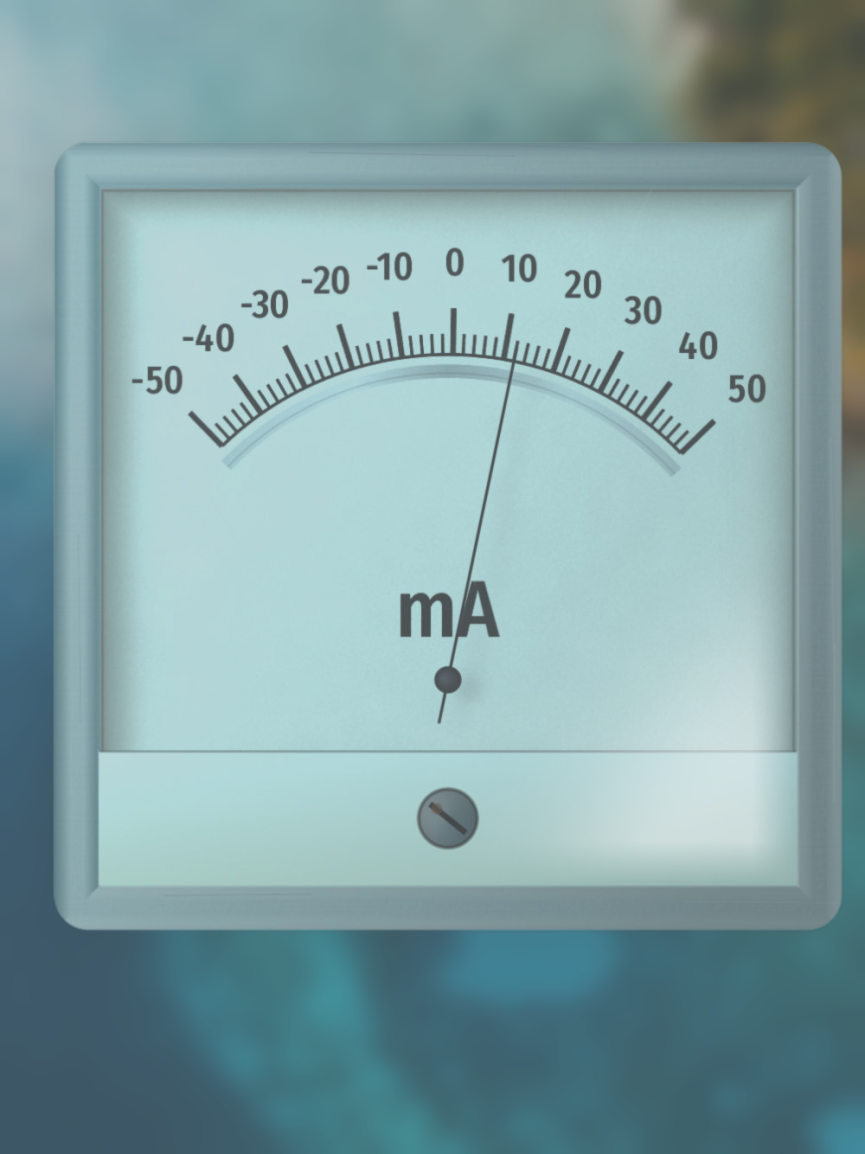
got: 12 mA
